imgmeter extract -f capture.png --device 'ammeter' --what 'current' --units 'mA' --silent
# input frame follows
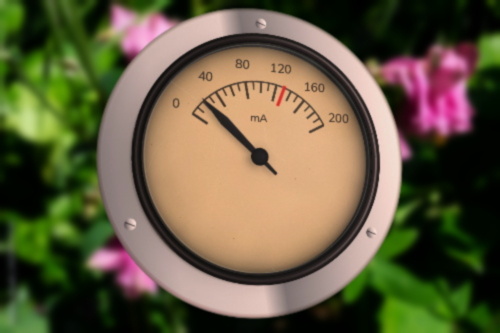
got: 20 mA
